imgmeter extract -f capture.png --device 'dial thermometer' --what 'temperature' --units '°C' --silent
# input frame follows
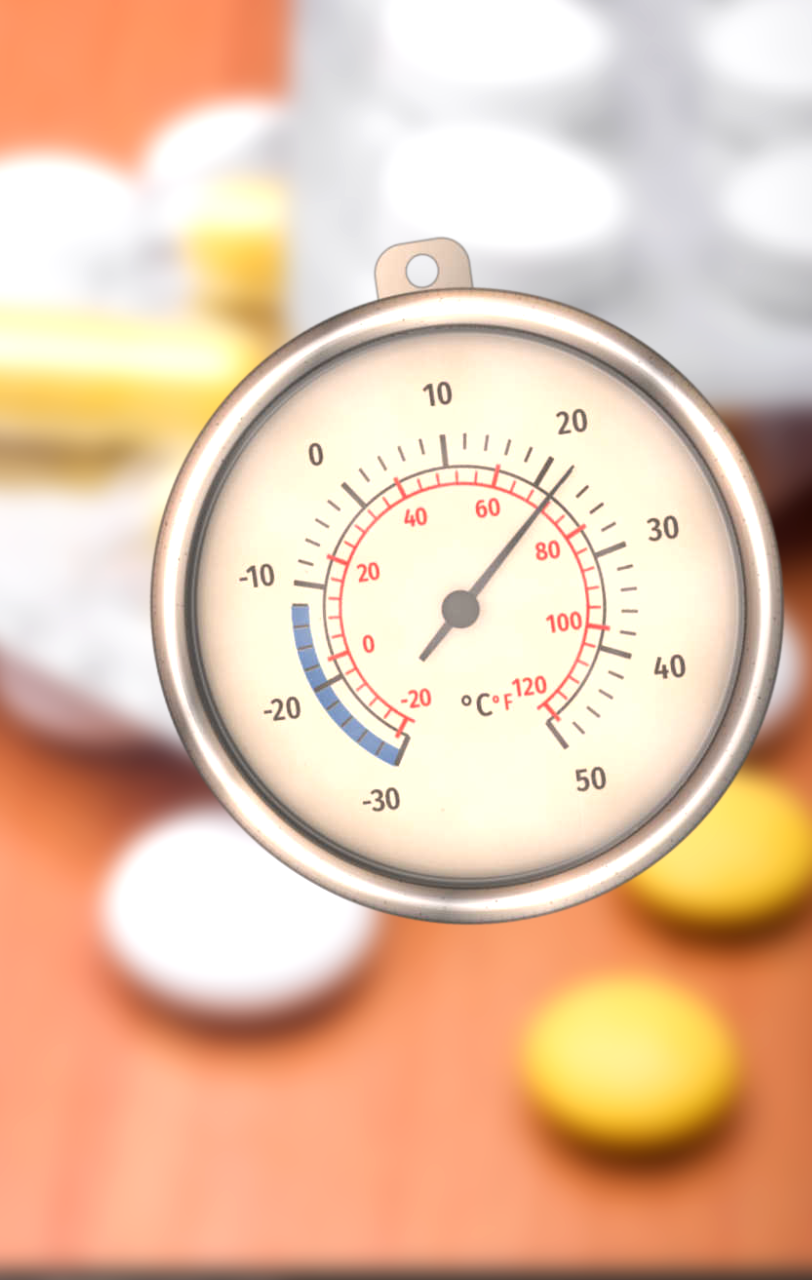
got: 22 °C
